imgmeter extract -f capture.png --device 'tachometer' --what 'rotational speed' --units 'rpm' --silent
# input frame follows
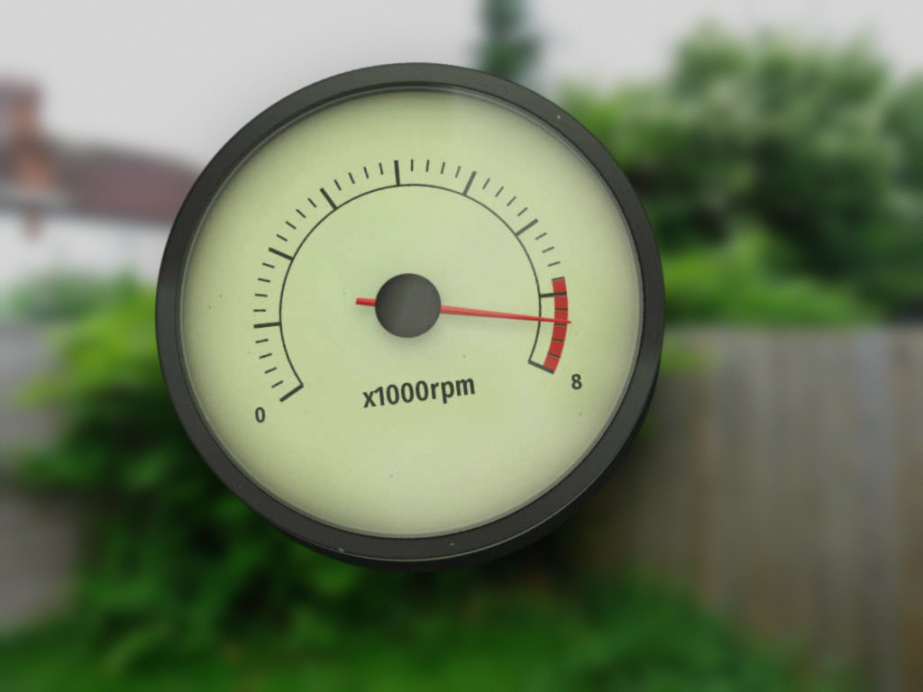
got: 7400 rpm
